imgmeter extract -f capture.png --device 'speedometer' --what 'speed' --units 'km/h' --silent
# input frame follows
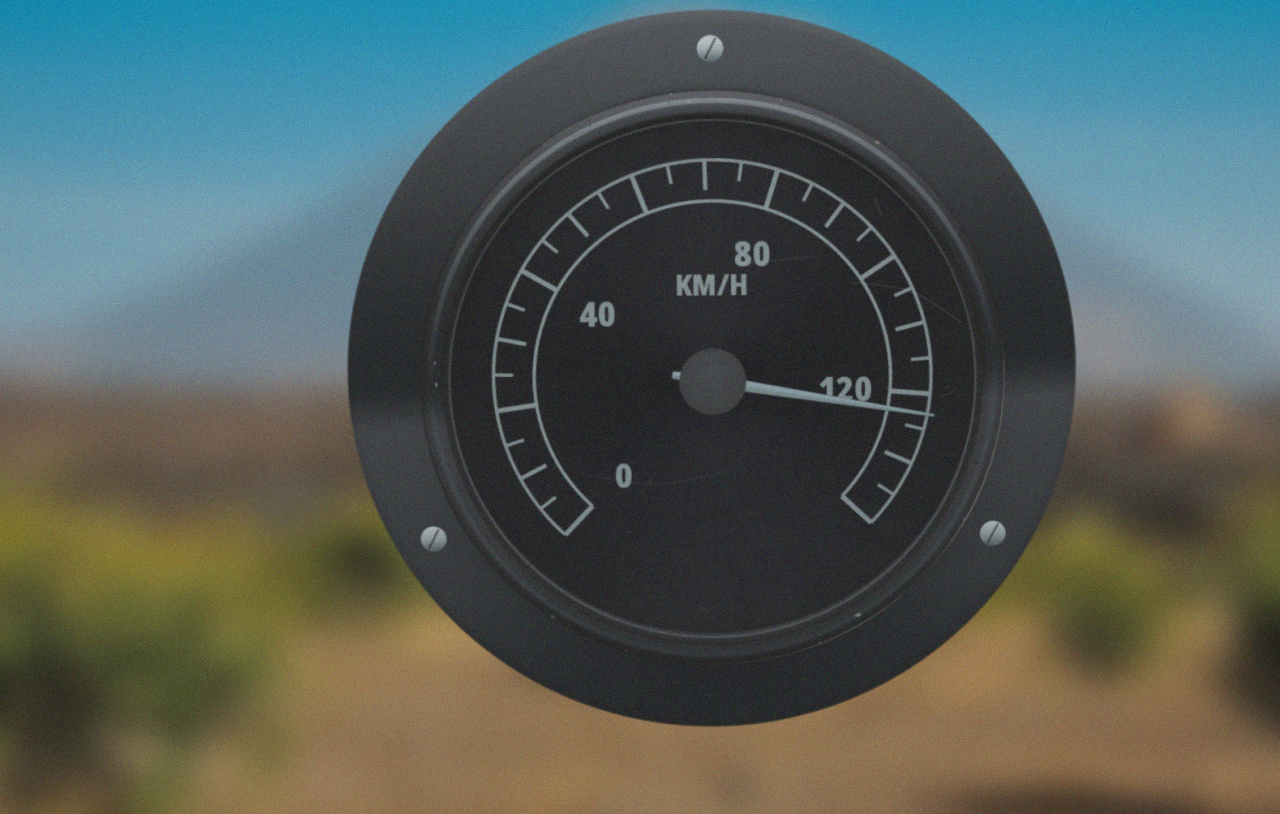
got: 122.5 km/h
